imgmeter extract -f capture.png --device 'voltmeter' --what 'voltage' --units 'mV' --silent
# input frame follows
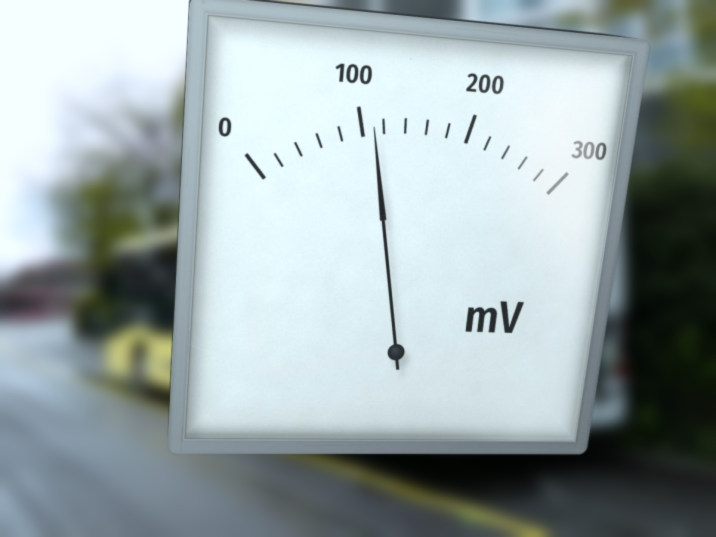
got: 110 mV
